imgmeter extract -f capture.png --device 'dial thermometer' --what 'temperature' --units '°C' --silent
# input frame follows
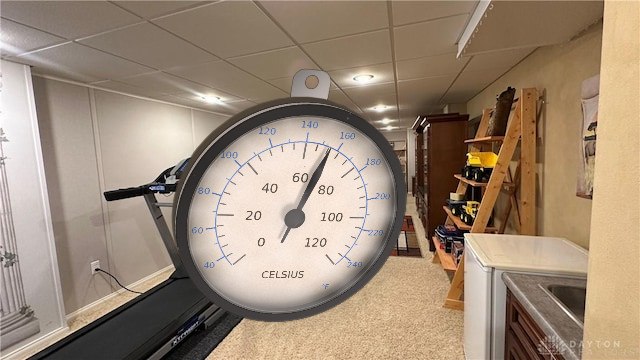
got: 68 °C
